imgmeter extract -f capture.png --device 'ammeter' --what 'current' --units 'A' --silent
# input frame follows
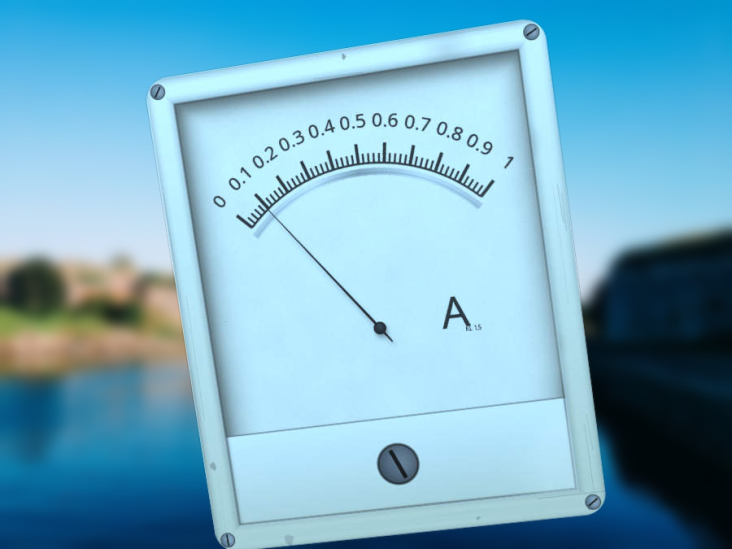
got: 0.1 A
